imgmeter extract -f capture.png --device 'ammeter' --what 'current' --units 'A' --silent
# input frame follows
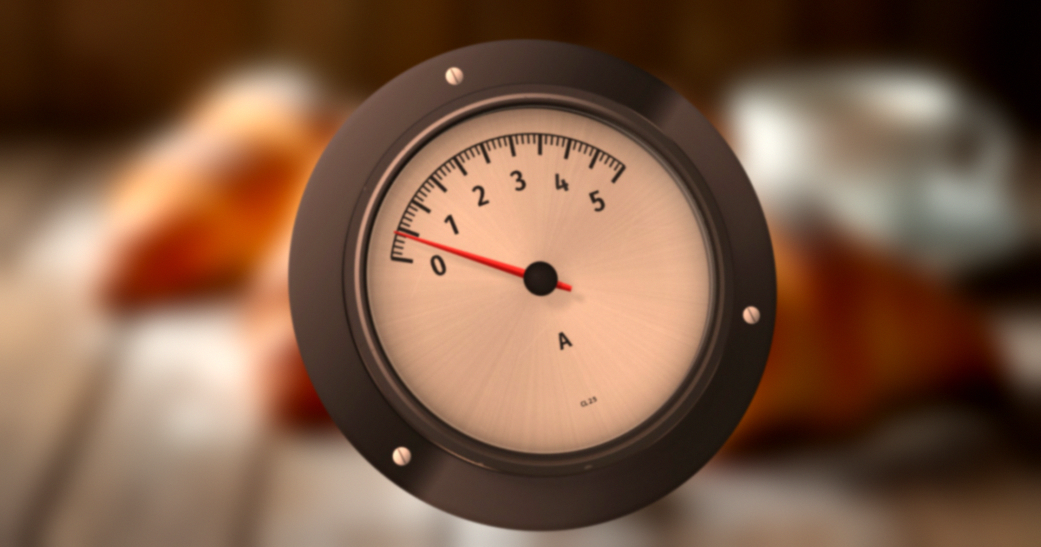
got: 0.4 A
